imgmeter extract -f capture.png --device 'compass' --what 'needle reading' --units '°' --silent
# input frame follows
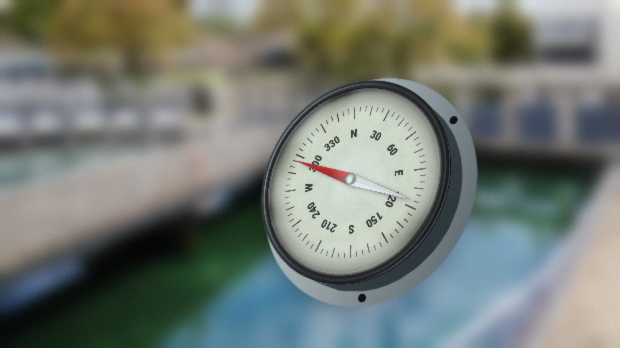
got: 295 °
